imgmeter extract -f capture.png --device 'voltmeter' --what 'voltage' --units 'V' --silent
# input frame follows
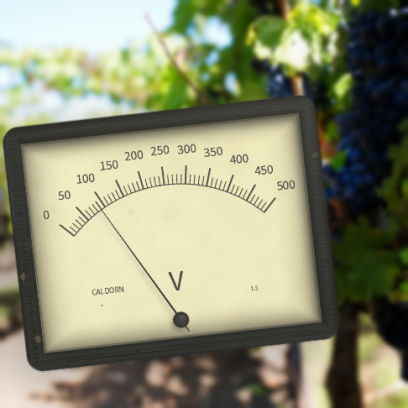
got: 90 V
